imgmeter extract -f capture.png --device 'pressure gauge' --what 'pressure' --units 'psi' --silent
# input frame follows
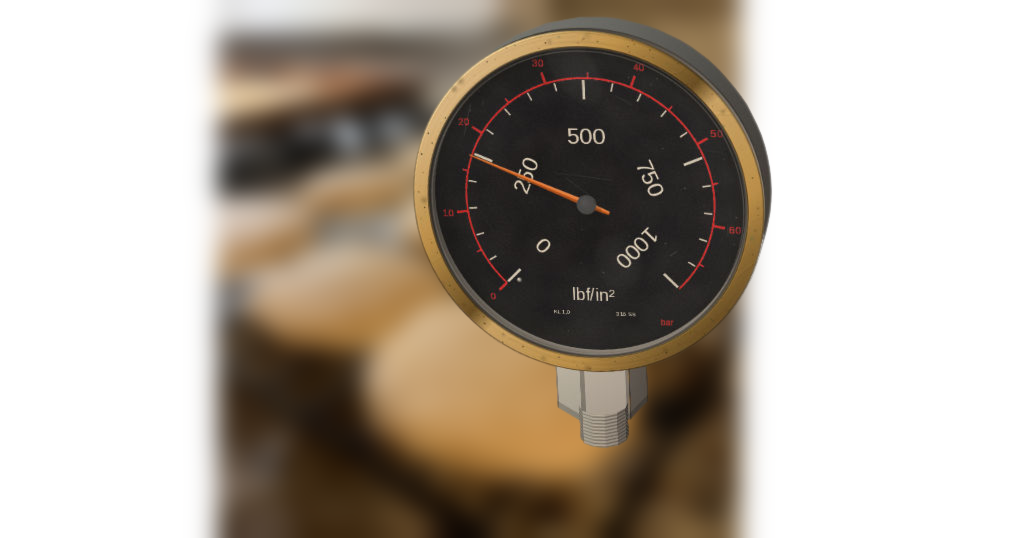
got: 250 psi
